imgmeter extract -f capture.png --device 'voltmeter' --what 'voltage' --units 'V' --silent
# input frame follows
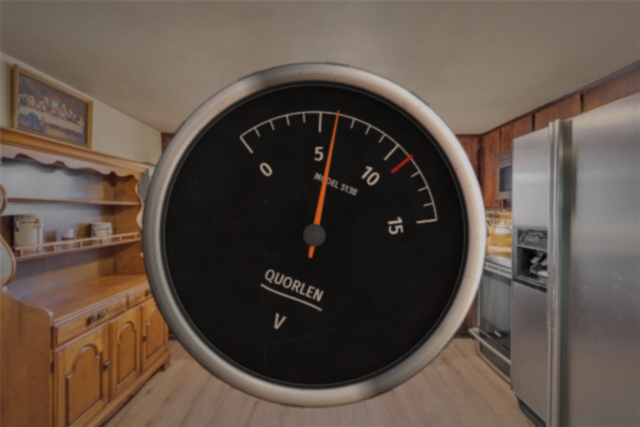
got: 6 V
